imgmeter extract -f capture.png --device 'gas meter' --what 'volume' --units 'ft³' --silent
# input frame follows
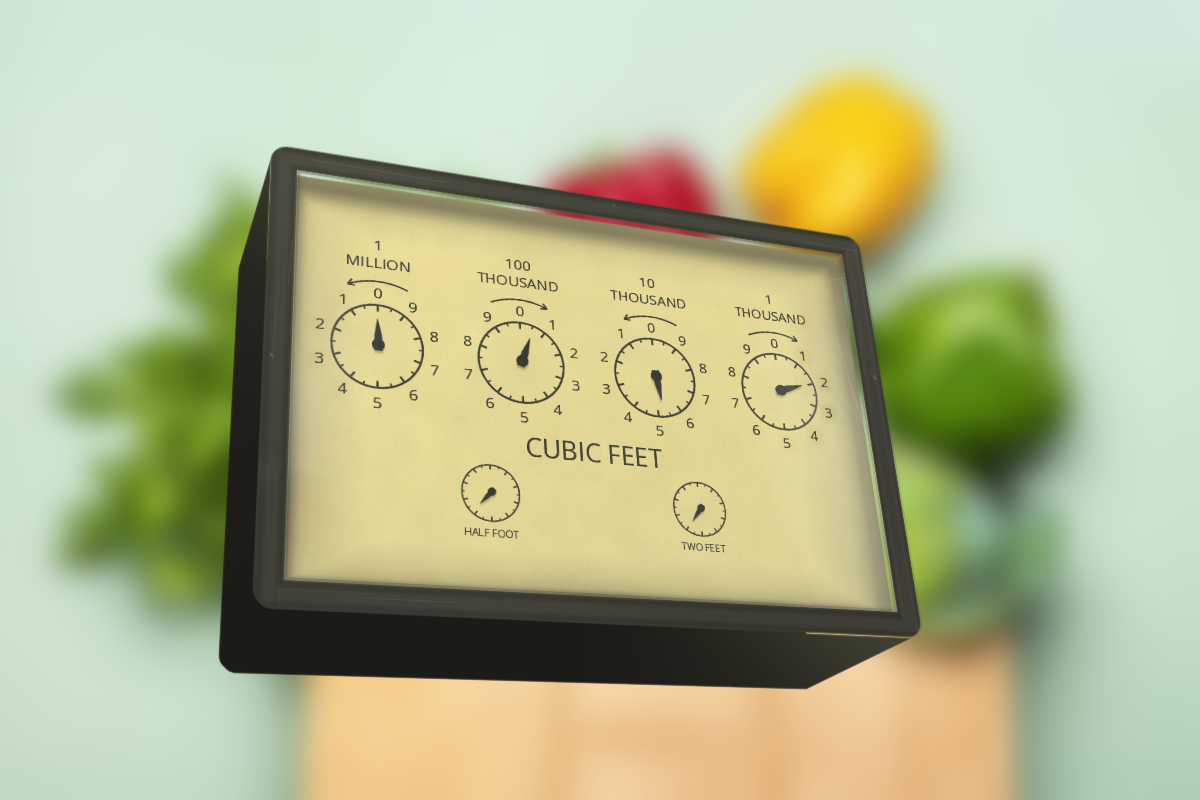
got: 5200 ft³
